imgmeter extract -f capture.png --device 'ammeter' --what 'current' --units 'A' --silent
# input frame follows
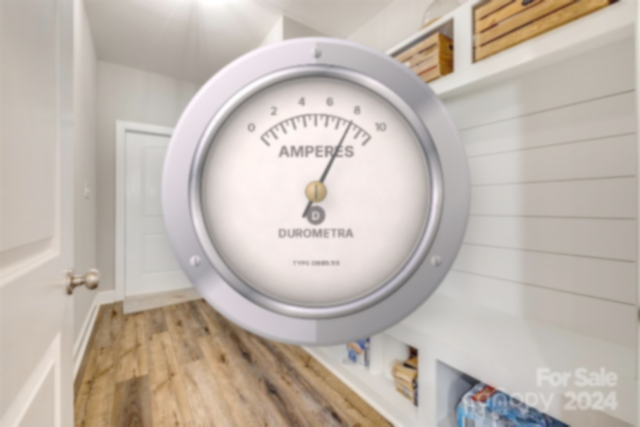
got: 8 A
